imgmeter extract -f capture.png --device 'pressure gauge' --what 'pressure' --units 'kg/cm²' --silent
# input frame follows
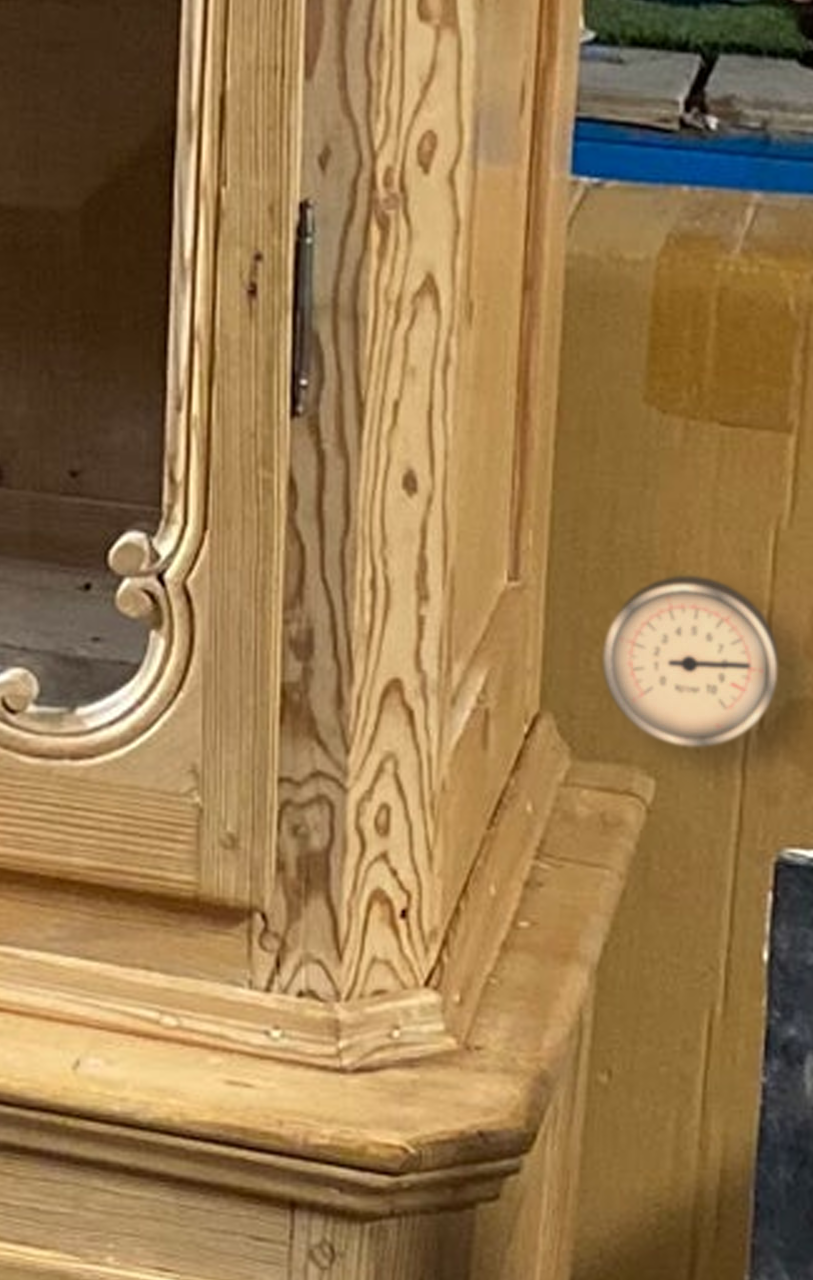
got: 8 kg/cm²
